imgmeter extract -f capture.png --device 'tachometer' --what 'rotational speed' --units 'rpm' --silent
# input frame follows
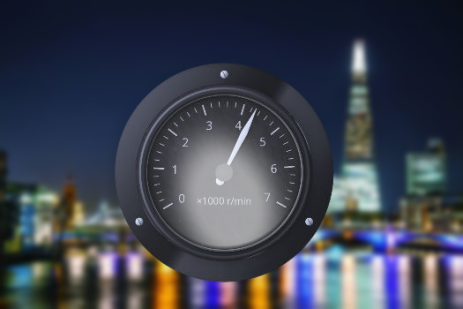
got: 4300 rpm
